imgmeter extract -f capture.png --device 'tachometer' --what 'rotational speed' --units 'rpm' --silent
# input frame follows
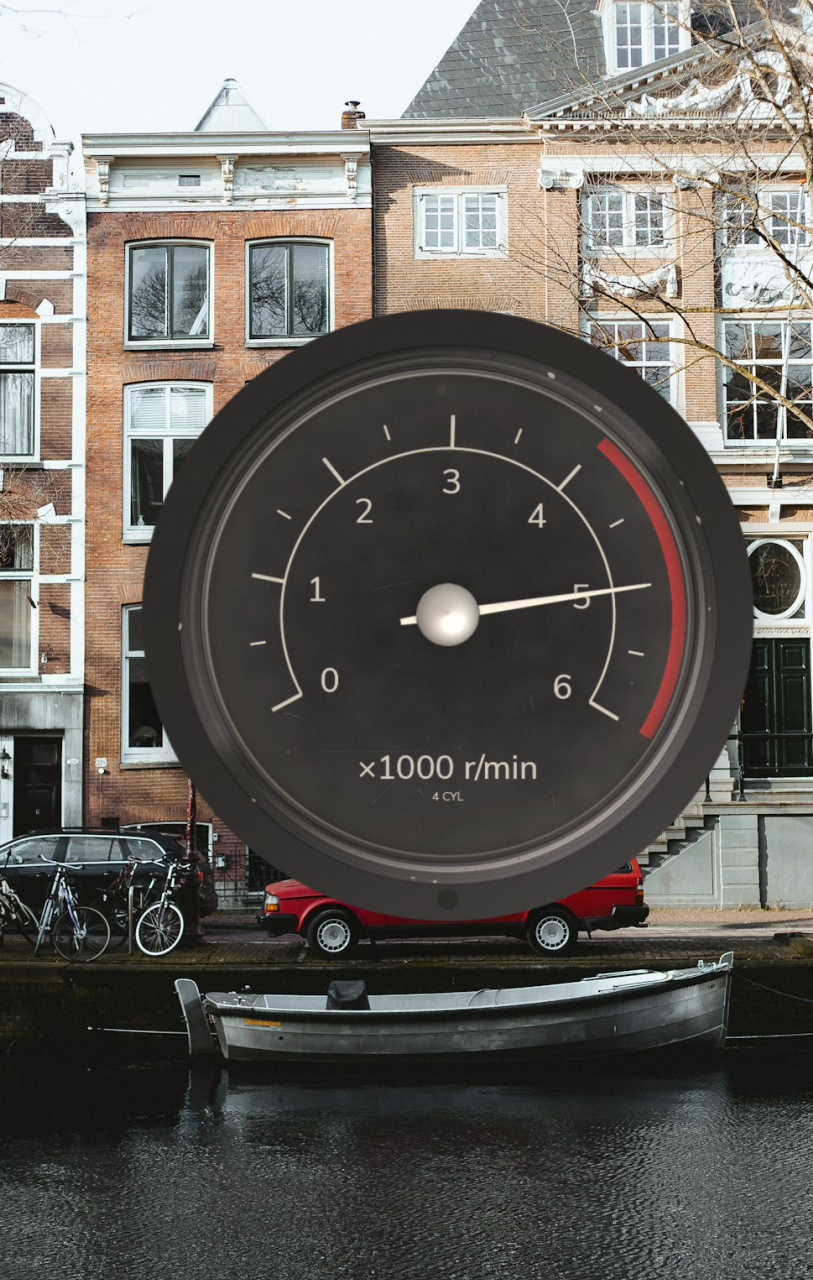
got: 5000 rpm
